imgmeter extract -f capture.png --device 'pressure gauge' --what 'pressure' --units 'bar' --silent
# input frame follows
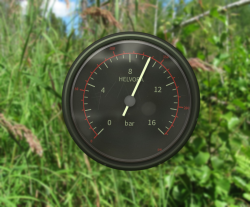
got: 9.5 bar
